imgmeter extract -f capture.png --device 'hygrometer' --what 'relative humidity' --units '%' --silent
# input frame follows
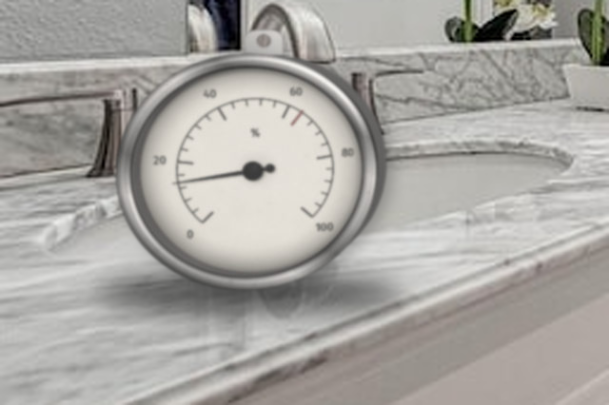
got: 14 %
